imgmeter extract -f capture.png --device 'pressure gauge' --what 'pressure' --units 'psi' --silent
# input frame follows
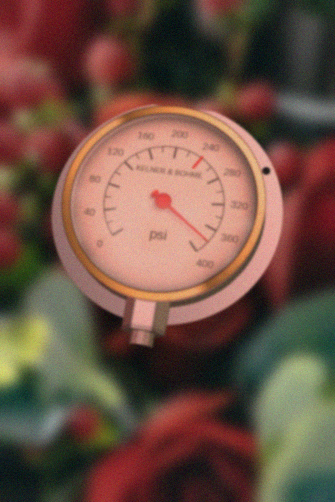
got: 380 psi
